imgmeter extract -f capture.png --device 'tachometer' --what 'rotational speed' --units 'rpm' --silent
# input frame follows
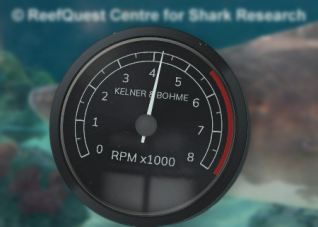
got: 4250 rpm
